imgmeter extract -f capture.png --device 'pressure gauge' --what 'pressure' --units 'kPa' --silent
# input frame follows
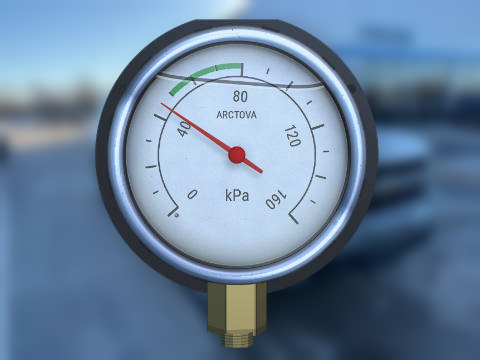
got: 45 kPa
